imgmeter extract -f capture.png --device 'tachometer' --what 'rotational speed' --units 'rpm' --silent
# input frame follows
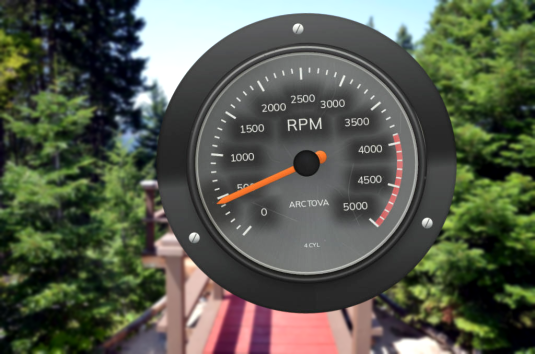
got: 450 rpm
